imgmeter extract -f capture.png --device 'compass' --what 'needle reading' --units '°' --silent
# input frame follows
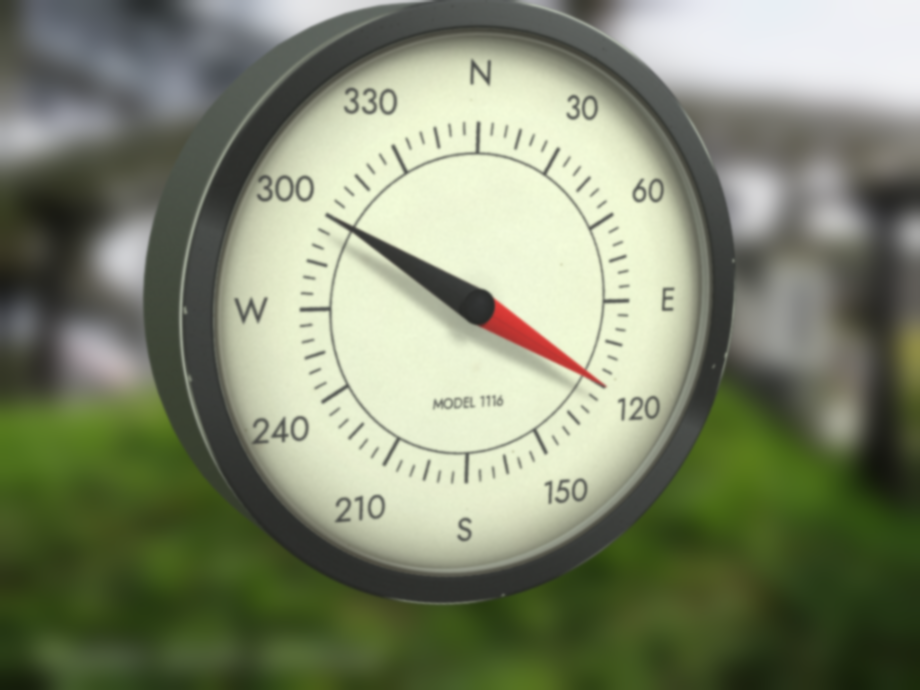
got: 120 °
